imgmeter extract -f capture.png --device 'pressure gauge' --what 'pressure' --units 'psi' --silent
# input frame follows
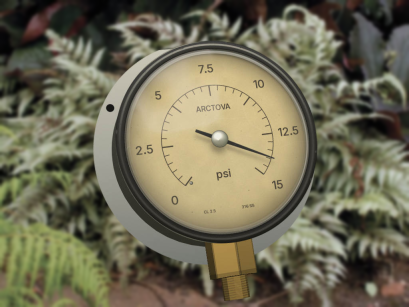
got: 14 psi
